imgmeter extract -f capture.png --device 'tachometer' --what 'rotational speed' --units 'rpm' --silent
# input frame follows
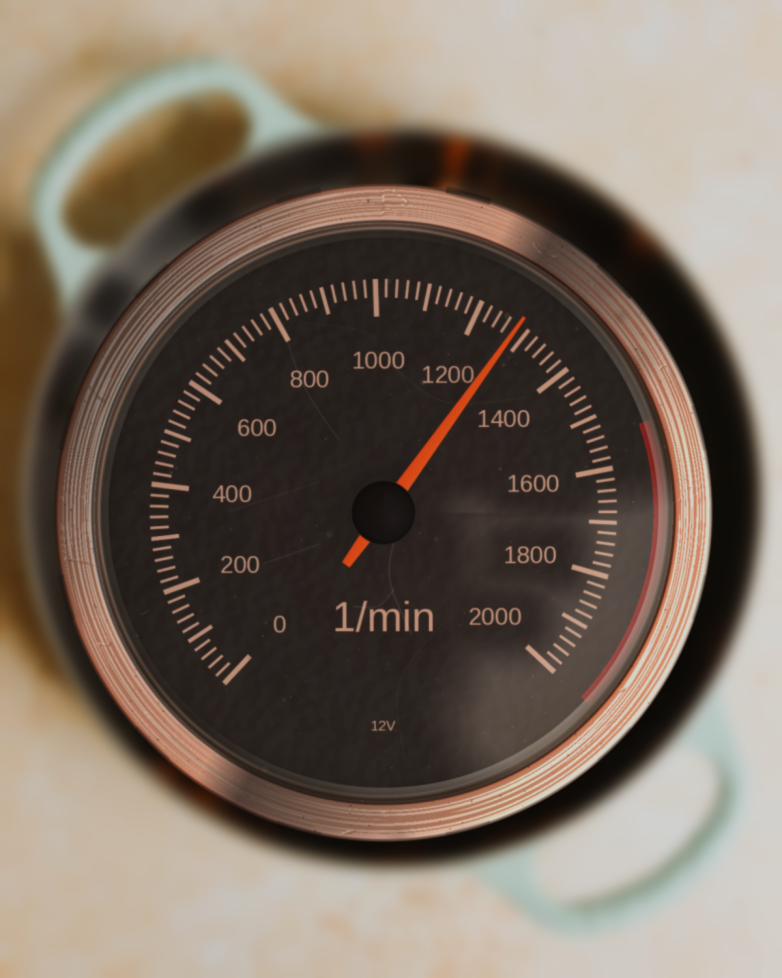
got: 1280 rpm
